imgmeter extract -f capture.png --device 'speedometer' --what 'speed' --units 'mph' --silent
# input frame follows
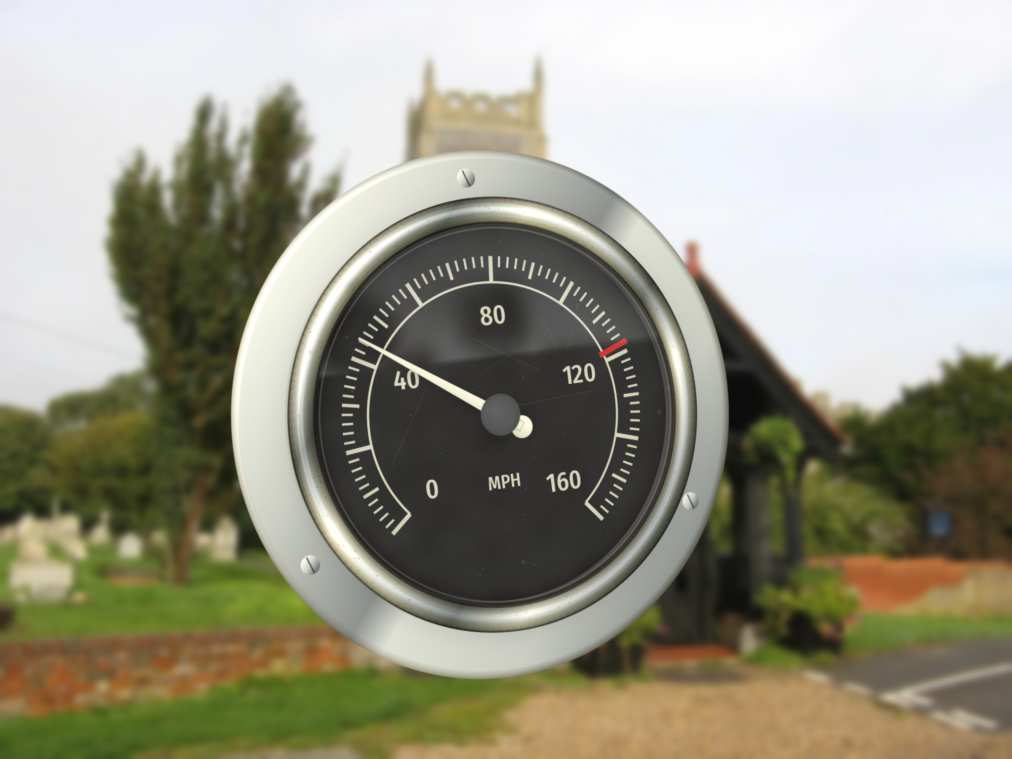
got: 44 mph
